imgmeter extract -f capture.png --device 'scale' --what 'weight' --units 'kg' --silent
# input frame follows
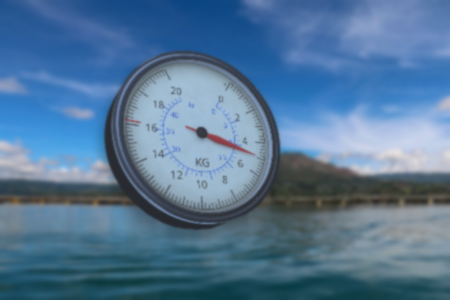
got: 5 kg
